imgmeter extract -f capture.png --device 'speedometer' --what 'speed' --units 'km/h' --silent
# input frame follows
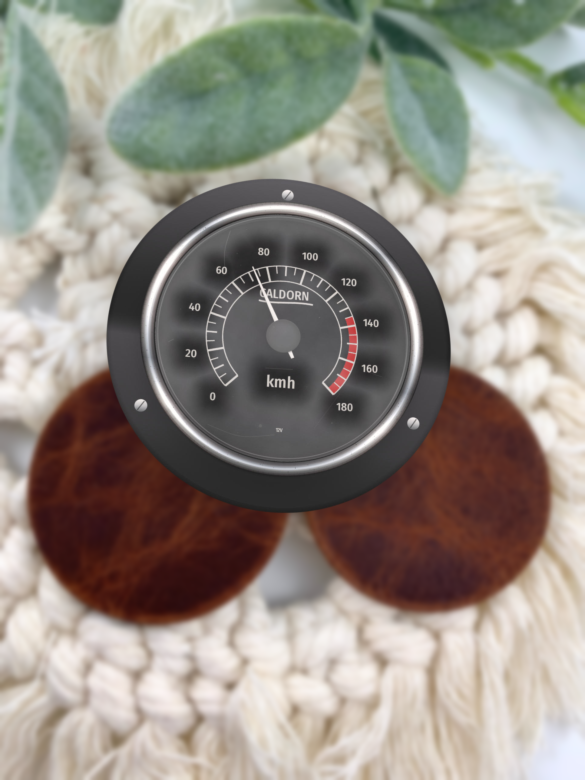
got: 72.5 km/h
